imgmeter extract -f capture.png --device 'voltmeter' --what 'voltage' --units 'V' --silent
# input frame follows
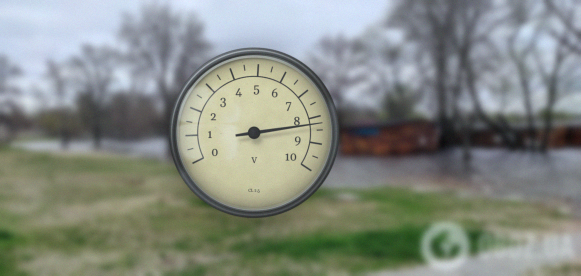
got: 8.25 V
